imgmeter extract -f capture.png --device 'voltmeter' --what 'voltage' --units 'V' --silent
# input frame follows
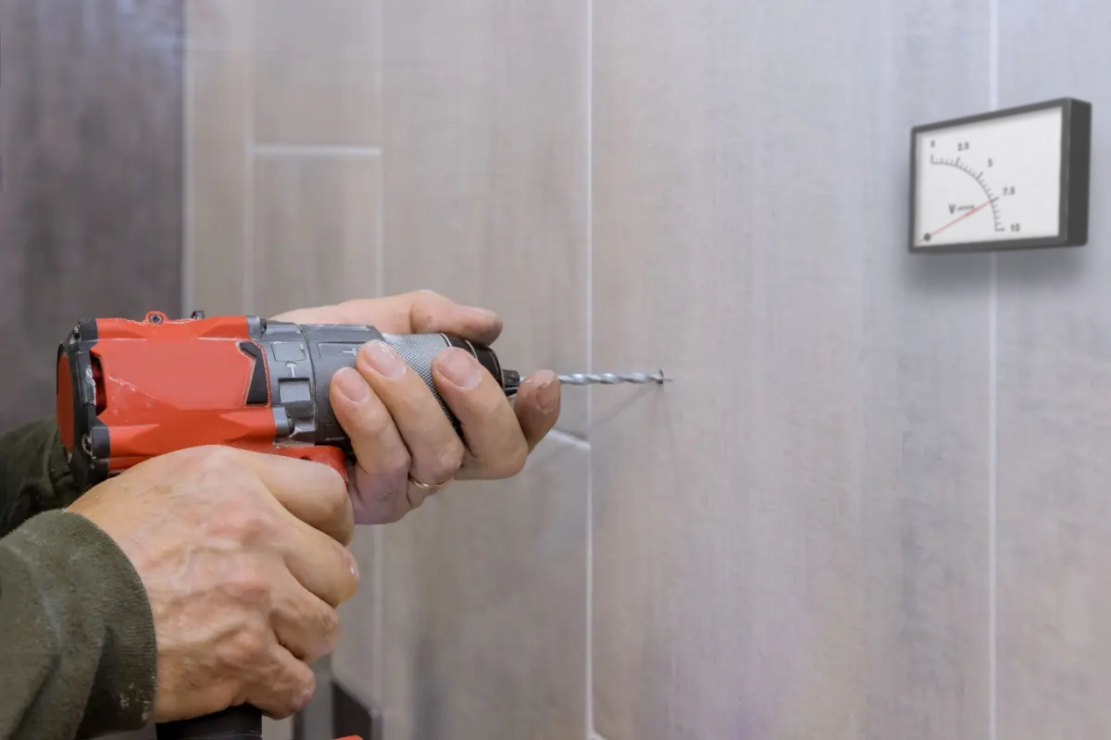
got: 7.5 V
